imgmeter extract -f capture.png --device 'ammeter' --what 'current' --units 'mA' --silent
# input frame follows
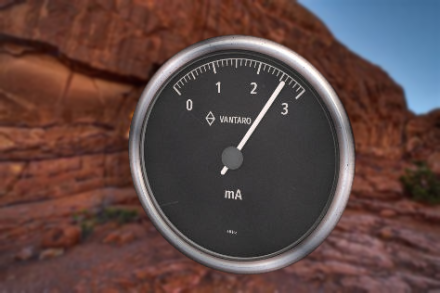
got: 2.6 mA
